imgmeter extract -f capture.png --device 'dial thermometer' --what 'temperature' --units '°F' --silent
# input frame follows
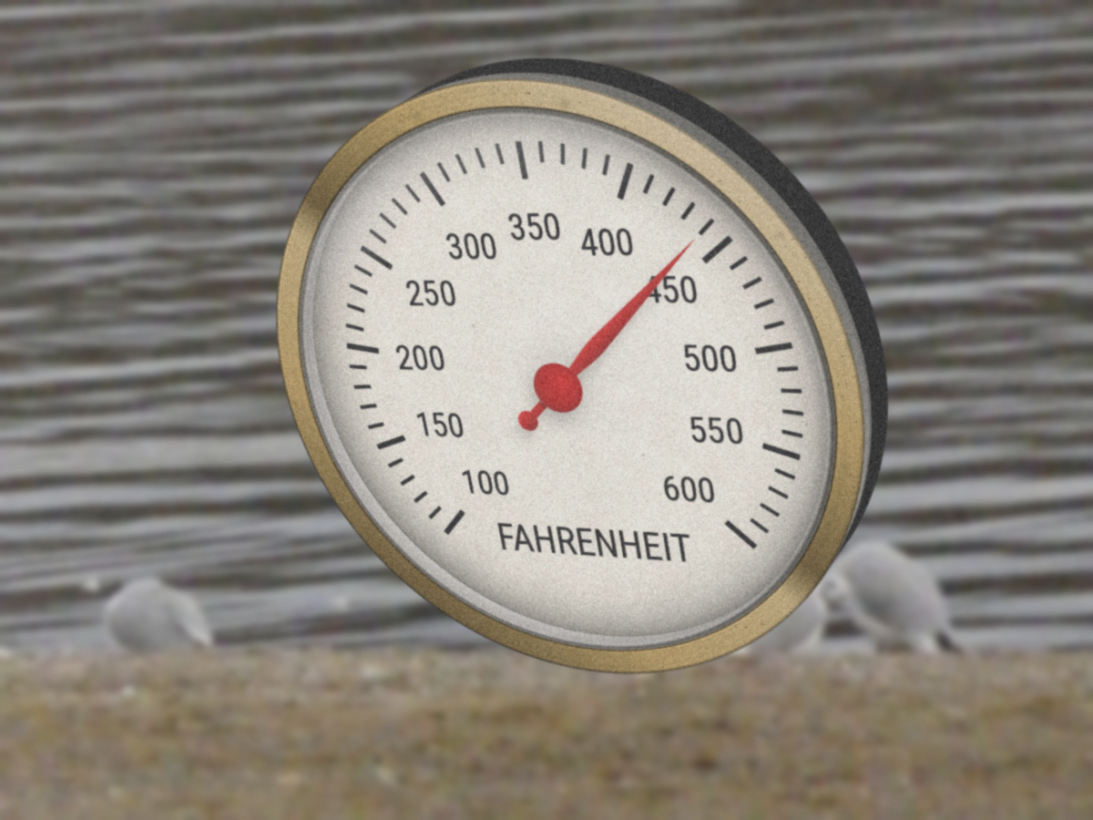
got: 440 °F
